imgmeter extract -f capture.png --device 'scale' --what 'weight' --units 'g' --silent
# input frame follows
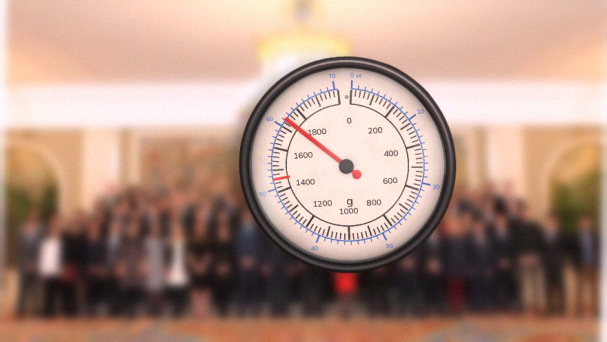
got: 1740 g
